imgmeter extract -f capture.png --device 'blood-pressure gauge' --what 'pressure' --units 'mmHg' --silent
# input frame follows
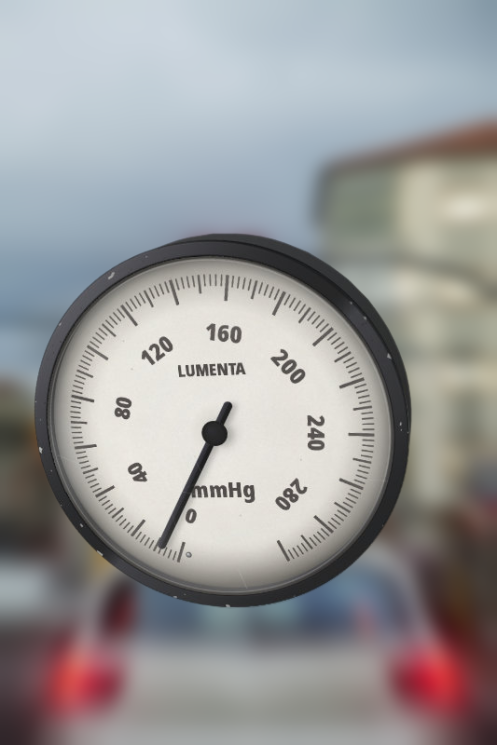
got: 8 mmHg
